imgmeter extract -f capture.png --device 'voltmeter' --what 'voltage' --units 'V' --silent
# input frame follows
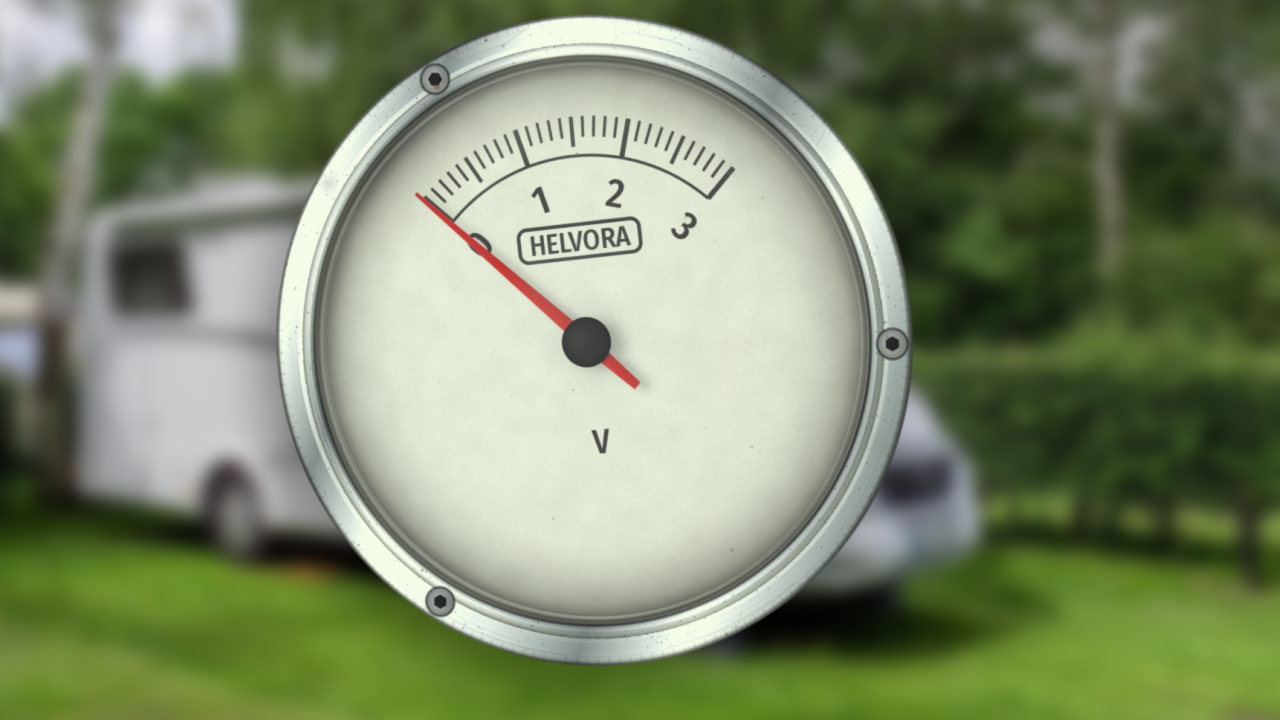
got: 0 V
